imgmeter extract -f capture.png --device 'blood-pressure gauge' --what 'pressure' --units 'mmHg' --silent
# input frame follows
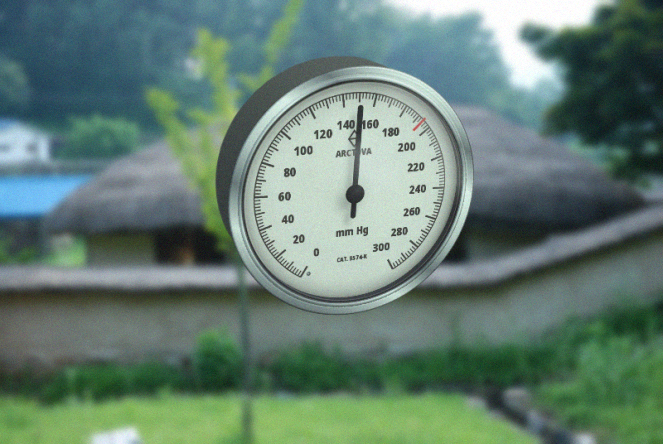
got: 150 mmHg
